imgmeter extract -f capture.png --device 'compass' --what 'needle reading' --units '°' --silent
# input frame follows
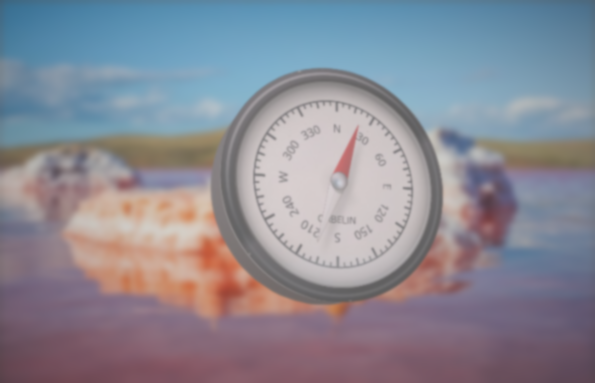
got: 20 °
